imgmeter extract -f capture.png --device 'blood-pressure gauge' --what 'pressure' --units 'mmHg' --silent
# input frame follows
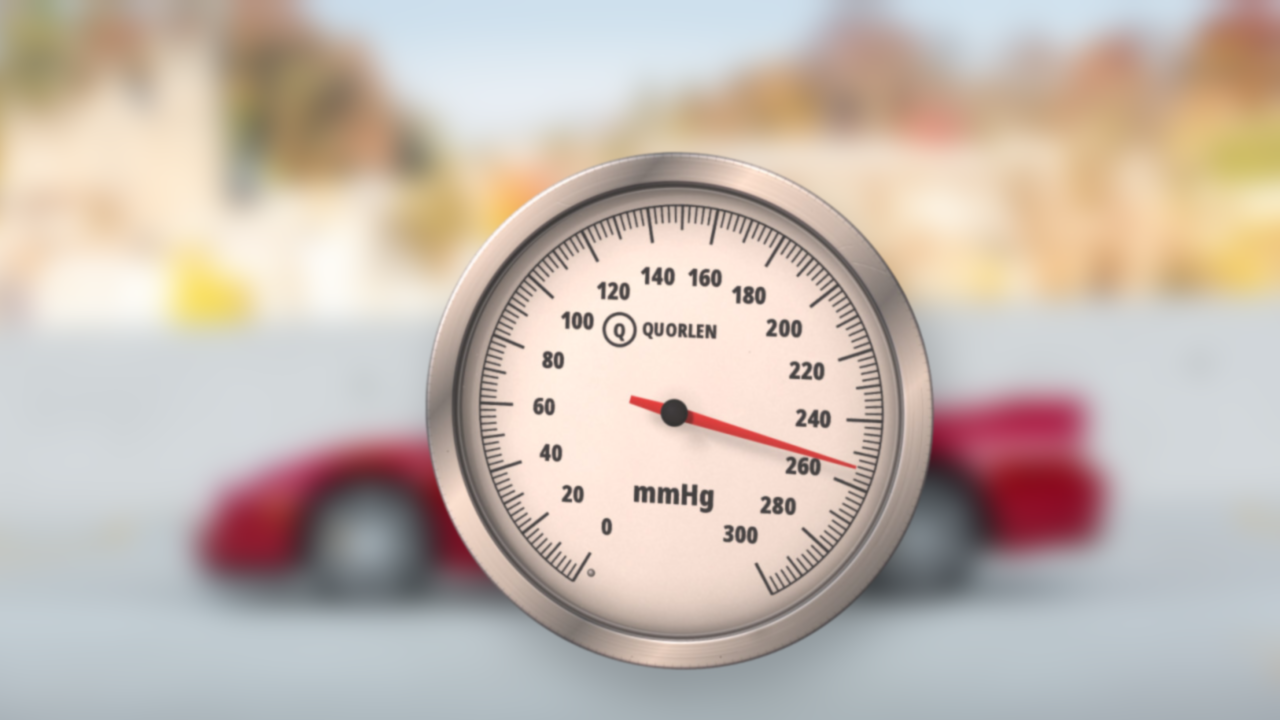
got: 254 mmHg
